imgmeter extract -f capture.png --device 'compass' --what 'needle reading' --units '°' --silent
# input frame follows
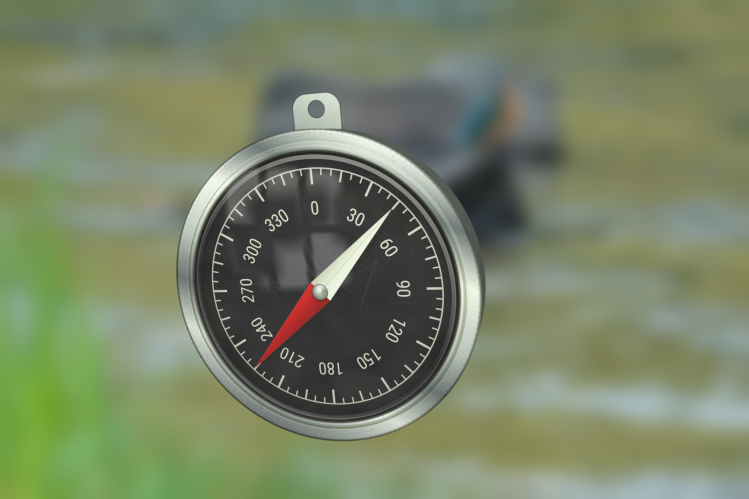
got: 225 °
